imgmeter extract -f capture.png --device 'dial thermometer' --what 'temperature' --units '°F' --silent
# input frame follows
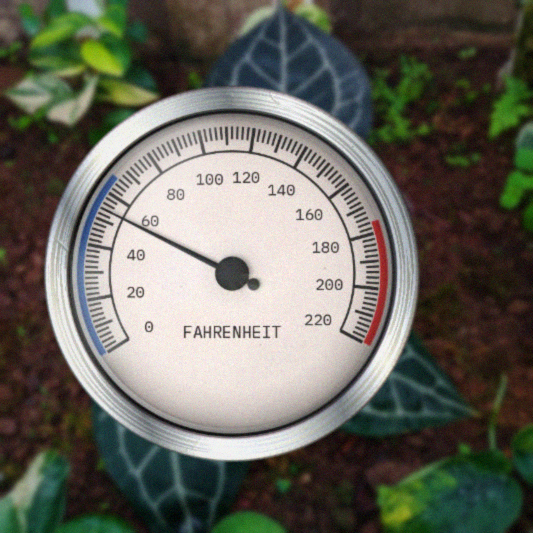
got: 54 °F
